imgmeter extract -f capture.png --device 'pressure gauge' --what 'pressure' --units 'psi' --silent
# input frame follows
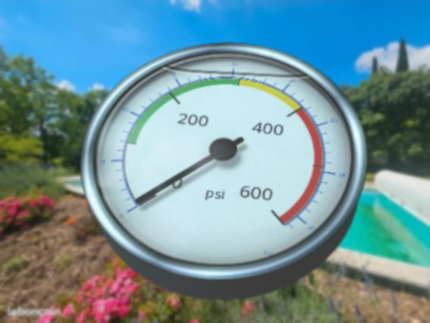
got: 0 psi
